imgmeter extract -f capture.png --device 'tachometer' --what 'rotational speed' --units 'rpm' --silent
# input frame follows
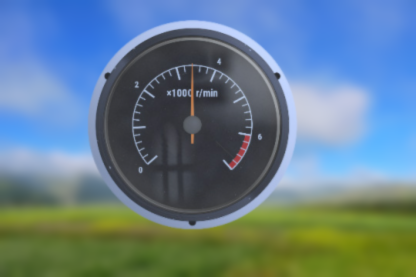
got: 3400 rpm
